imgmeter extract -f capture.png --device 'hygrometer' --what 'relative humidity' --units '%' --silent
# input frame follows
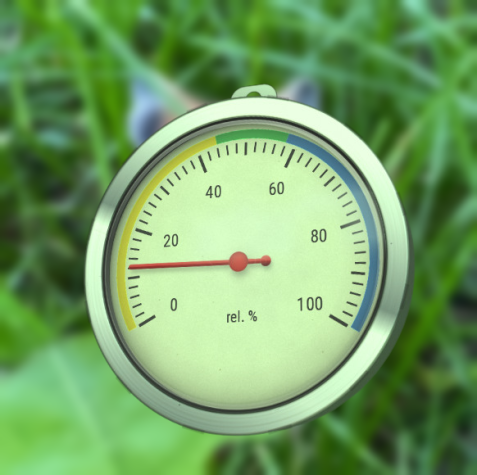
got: 12 %
